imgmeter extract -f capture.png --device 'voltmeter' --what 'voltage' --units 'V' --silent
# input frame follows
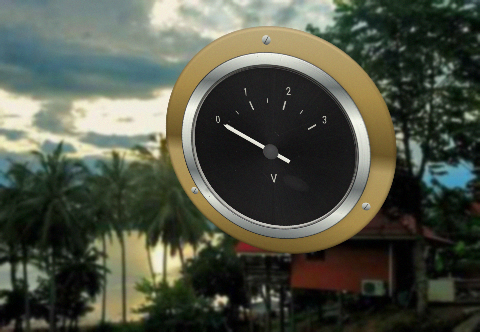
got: 0 V
